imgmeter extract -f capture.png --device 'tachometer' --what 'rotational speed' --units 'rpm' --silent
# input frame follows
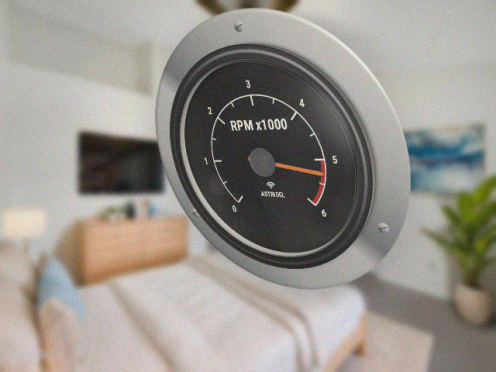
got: 5250 rpm
